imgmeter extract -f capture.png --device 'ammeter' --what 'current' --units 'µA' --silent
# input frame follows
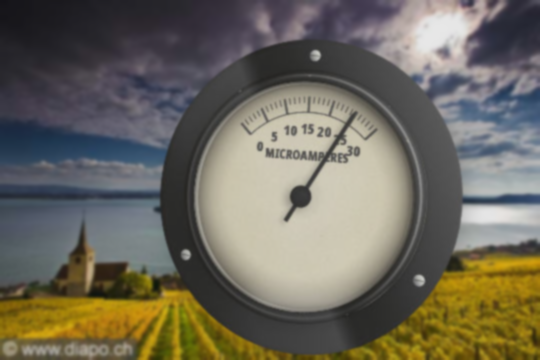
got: 25 µA
